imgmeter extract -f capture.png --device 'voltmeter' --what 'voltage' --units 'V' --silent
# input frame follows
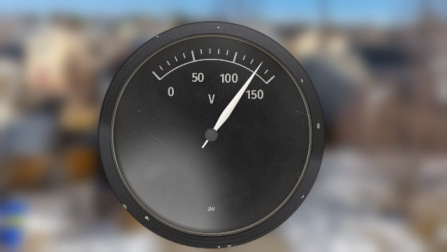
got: 130 V
